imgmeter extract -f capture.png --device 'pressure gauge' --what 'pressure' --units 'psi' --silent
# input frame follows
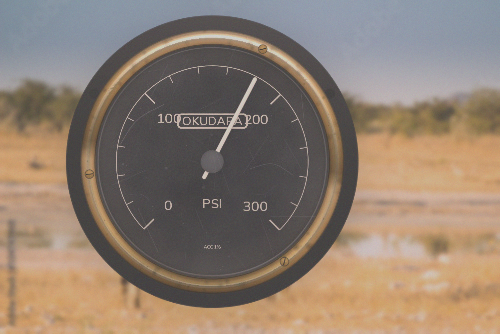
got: 180 psi
